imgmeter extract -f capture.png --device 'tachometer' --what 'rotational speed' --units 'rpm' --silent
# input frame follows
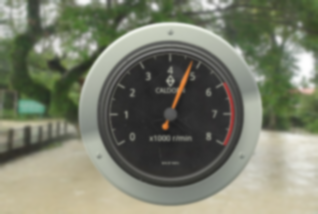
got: 4750 rpm
